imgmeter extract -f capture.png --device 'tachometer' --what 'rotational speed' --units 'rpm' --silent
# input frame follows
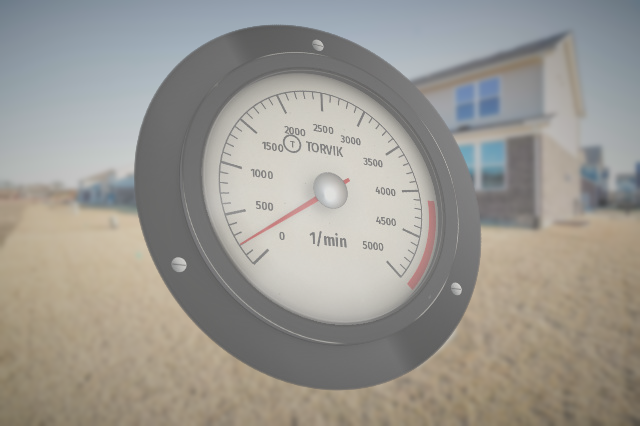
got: 200 rpm
